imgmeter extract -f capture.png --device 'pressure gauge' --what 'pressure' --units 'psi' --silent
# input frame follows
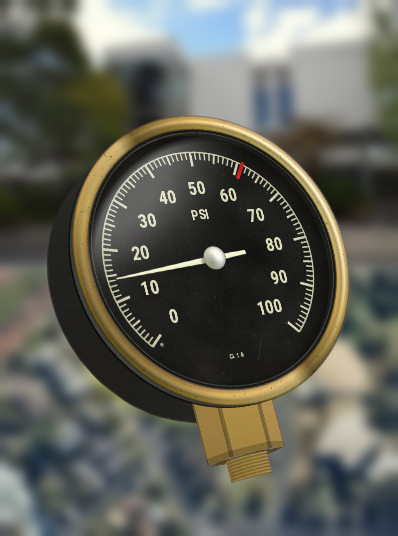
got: 14 psi
